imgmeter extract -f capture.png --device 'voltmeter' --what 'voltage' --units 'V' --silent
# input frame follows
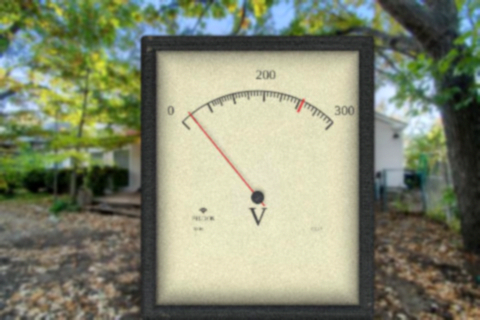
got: 50 V
